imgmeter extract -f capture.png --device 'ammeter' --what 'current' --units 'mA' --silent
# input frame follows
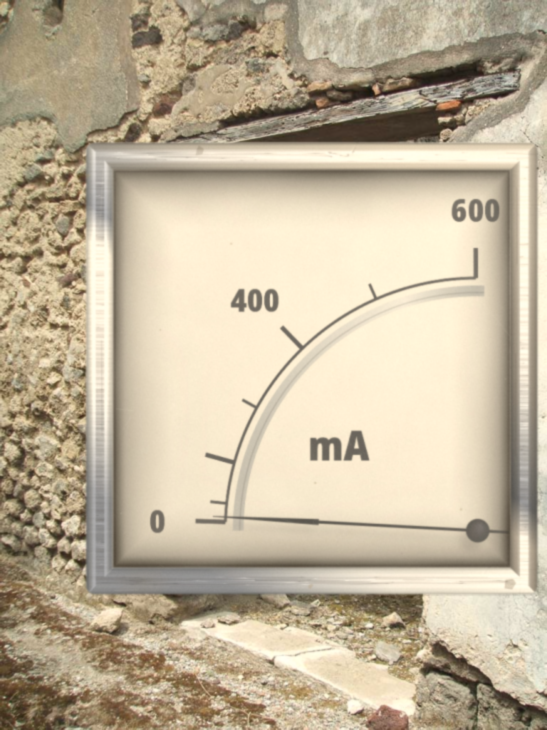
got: 50 mA
